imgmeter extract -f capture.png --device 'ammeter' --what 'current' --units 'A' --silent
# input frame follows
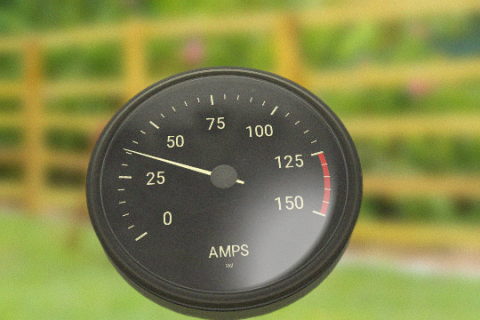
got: 35 A
